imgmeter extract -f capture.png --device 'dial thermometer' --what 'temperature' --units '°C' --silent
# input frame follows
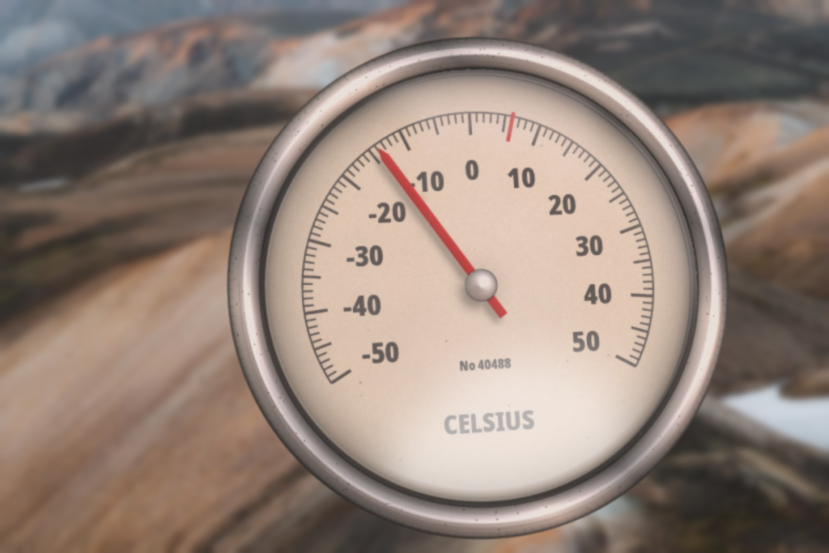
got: -14 °C
